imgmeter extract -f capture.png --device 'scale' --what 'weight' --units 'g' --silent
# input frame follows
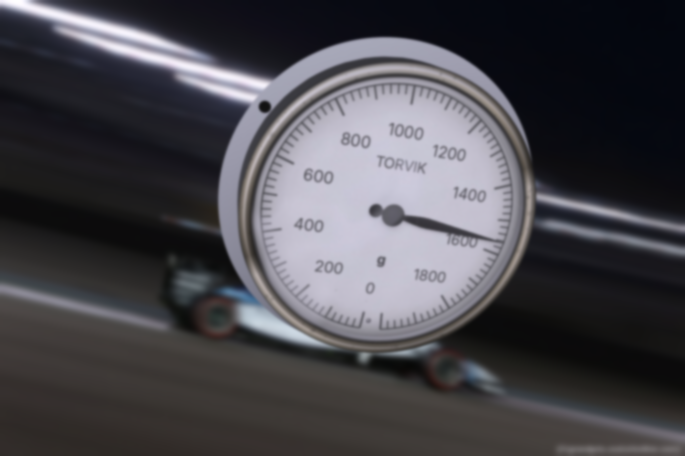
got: 1560 g
